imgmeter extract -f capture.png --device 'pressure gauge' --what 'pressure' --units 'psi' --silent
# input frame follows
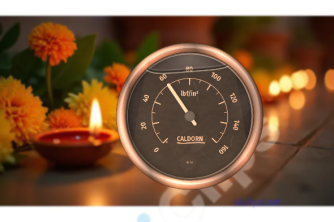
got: 60 psi
